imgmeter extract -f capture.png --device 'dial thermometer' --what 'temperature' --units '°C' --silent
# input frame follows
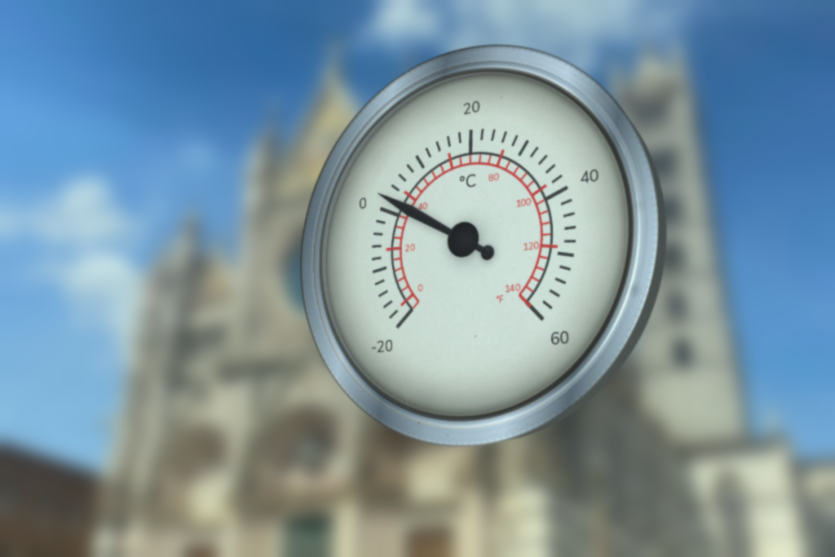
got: 2 °C
